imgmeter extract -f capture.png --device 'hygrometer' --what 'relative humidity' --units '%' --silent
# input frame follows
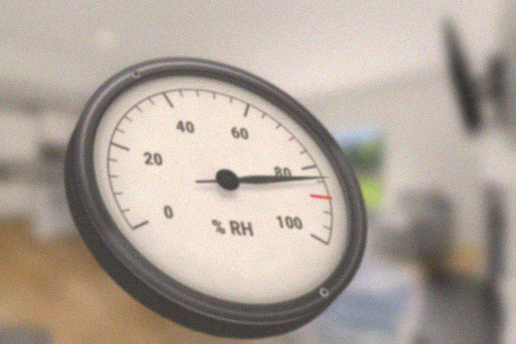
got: 84 %
